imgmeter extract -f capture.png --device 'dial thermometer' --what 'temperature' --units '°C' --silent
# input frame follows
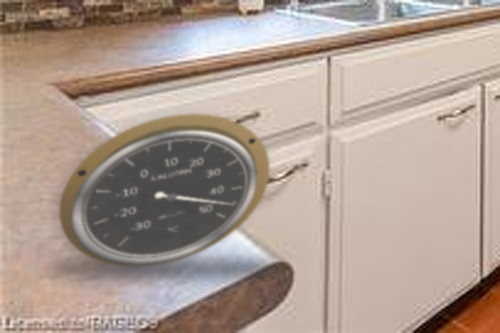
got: 45 °C
